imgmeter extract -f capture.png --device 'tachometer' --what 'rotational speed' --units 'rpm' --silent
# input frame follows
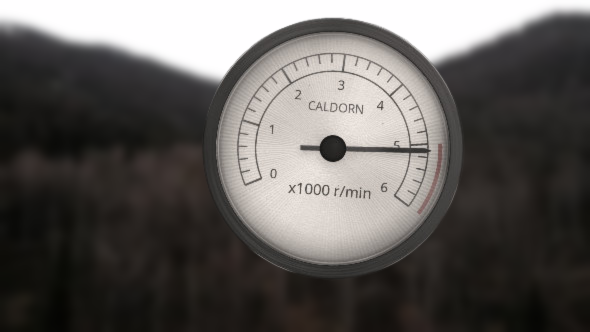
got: 5100 rpm
